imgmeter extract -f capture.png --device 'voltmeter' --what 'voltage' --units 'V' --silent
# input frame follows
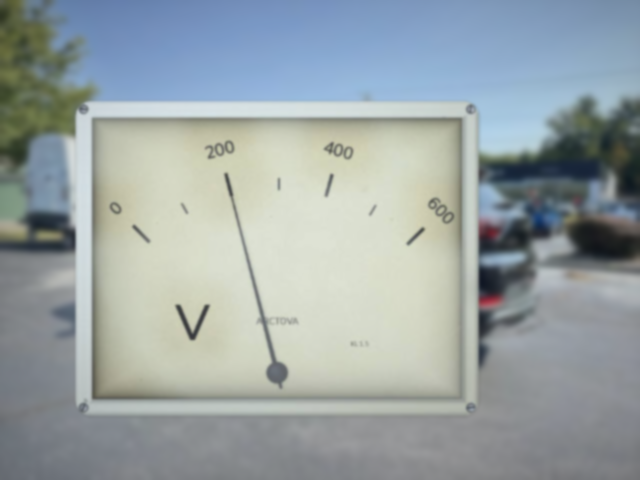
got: 200 V
